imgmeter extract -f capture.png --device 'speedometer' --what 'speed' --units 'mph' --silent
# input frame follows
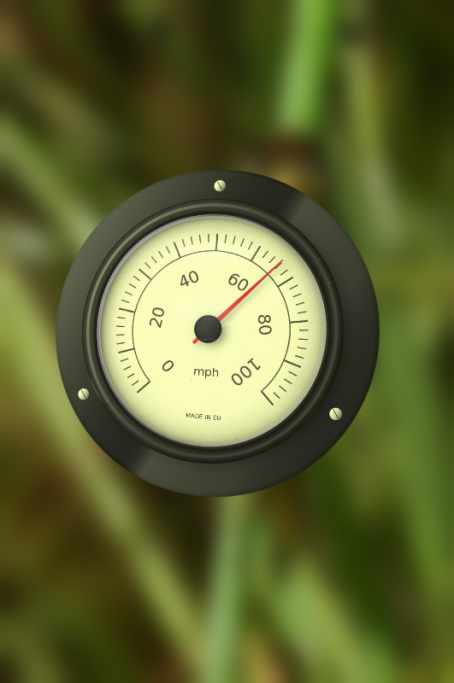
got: 66 mph
